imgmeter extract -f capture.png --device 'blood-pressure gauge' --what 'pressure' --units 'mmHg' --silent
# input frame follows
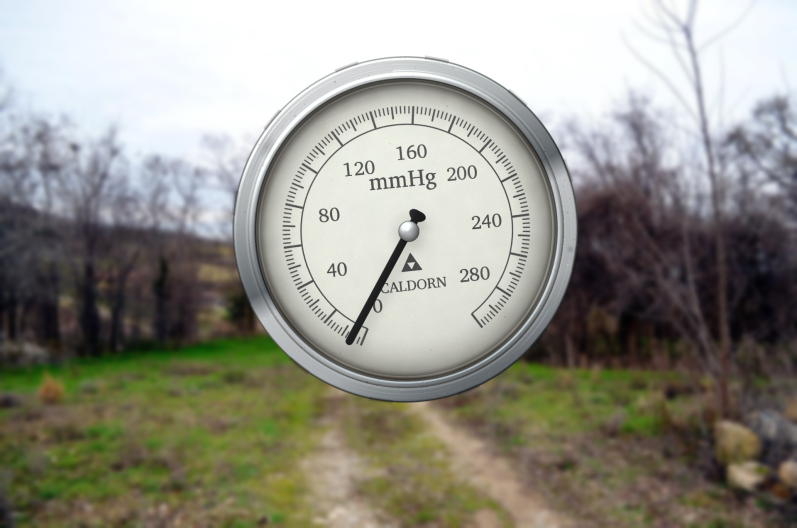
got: 6 mmHg
